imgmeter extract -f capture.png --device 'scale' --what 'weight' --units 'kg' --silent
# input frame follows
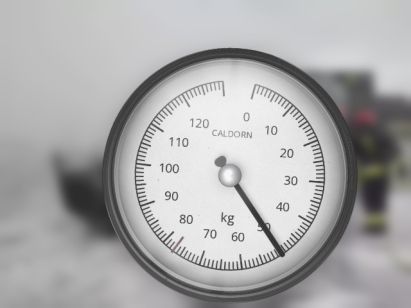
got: 50 kg
